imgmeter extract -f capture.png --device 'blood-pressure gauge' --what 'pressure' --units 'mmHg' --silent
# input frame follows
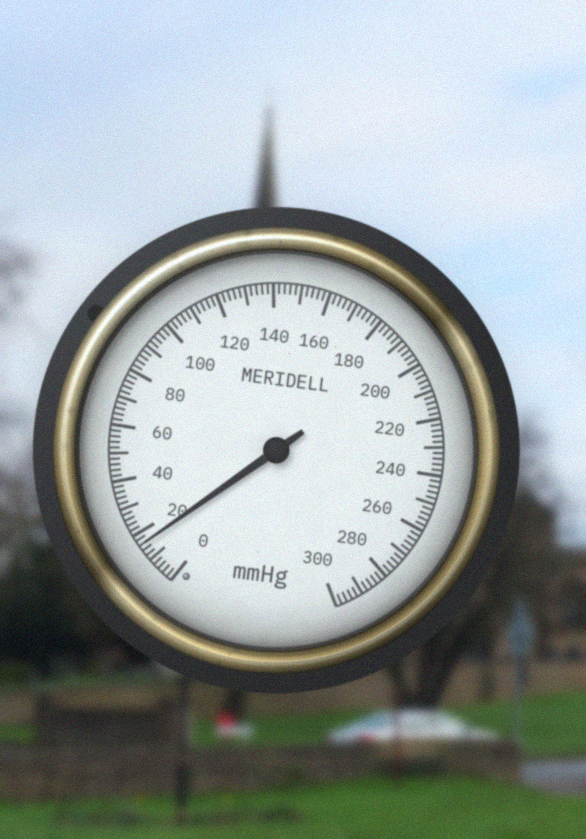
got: 16 mmHg
